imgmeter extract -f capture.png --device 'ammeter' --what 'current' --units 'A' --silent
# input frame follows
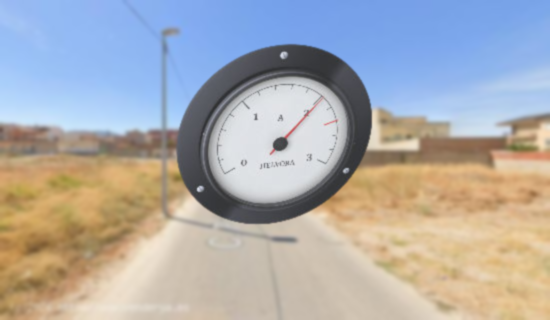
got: 2 A
